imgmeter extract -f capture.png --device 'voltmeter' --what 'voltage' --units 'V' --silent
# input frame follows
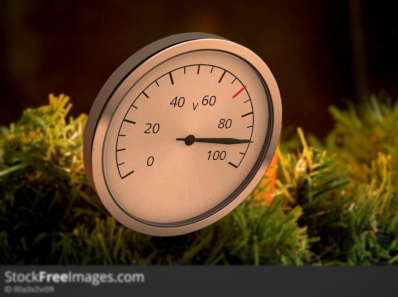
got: 90 V
